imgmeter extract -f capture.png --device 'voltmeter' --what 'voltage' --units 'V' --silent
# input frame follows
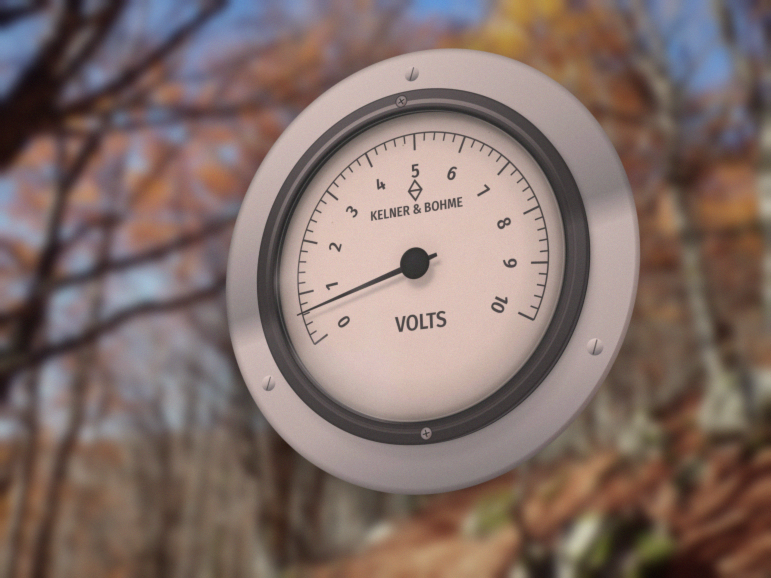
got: 0.6 V
